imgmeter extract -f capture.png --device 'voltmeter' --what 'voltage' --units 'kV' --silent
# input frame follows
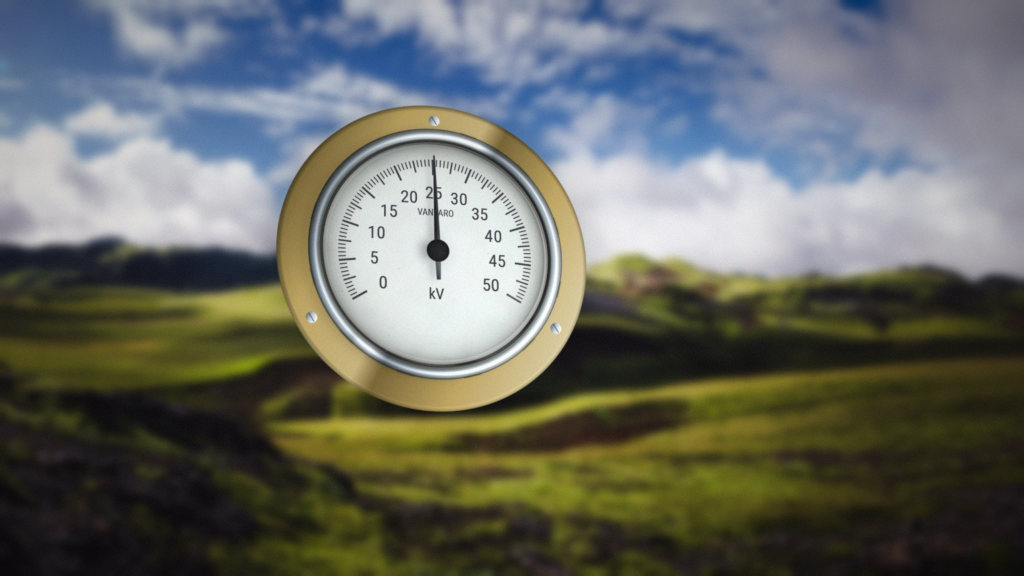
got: 25 kV
